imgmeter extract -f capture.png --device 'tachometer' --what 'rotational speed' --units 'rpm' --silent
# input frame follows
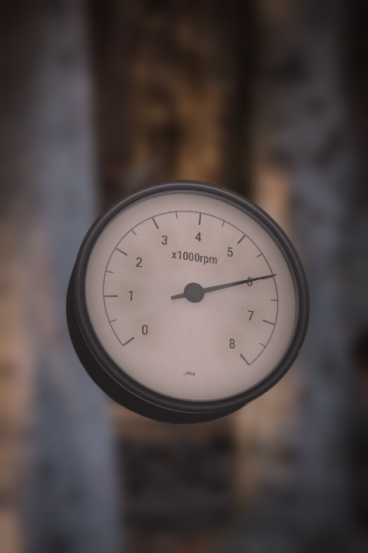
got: 6000 rpm
